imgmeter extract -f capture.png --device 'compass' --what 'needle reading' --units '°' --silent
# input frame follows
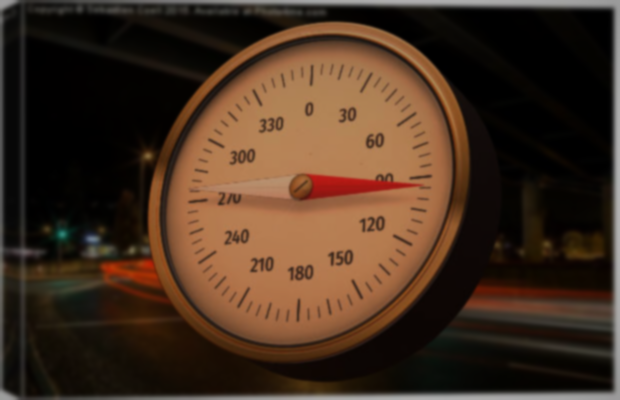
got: 95 °
